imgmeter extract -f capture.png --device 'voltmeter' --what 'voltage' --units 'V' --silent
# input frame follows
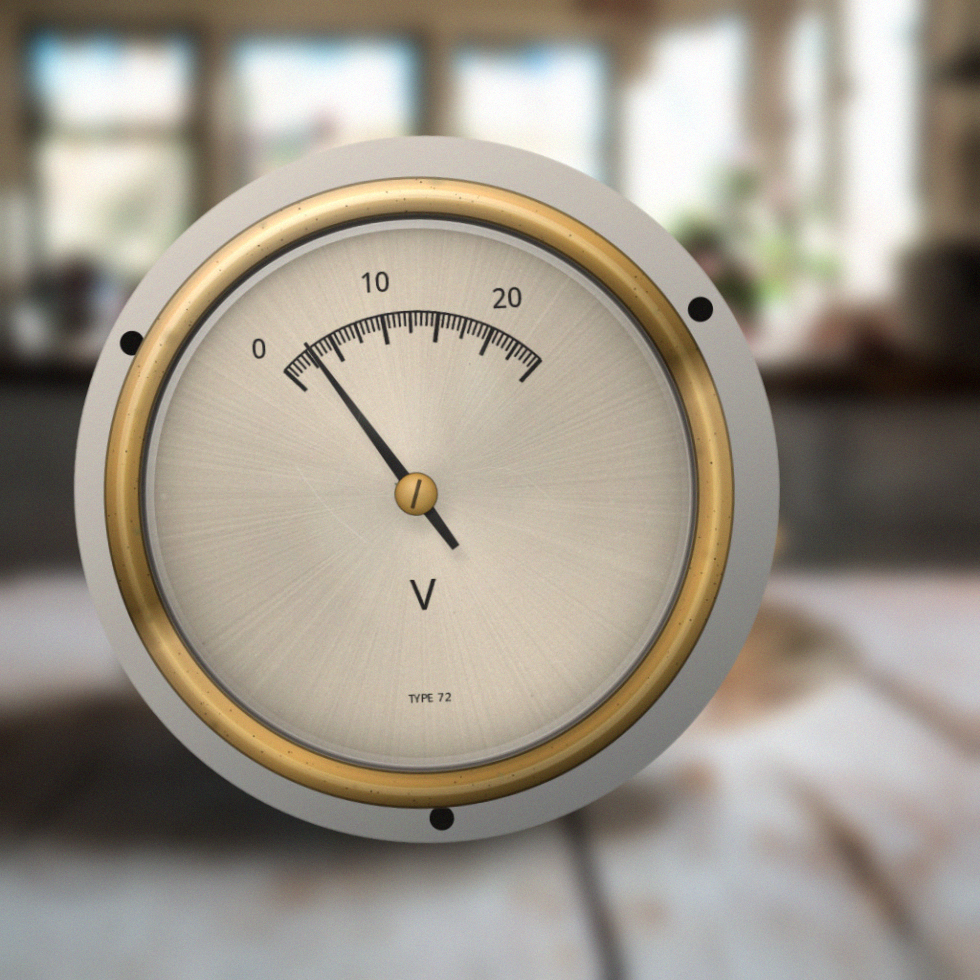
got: 3 V
